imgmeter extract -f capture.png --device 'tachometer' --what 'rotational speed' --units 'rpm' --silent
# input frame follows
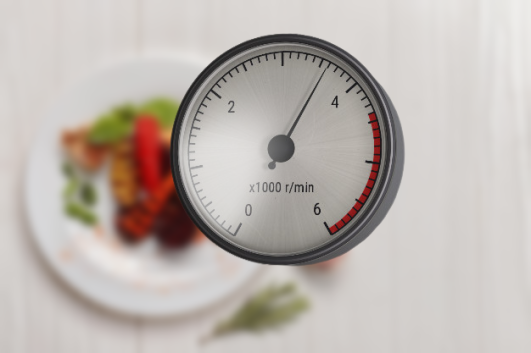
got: 3600 rpm
